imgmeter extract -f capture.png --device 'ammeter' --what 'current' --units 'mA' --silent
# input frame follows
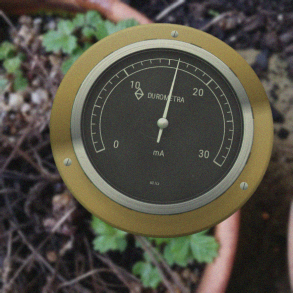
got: 16 mA
